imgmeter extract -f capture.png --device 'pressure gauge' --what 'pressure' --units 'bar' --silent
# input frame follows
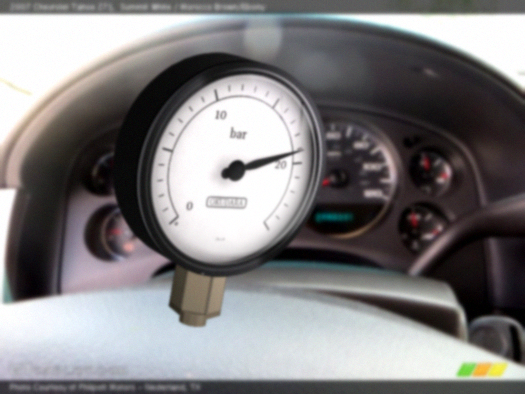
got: 19 bar
